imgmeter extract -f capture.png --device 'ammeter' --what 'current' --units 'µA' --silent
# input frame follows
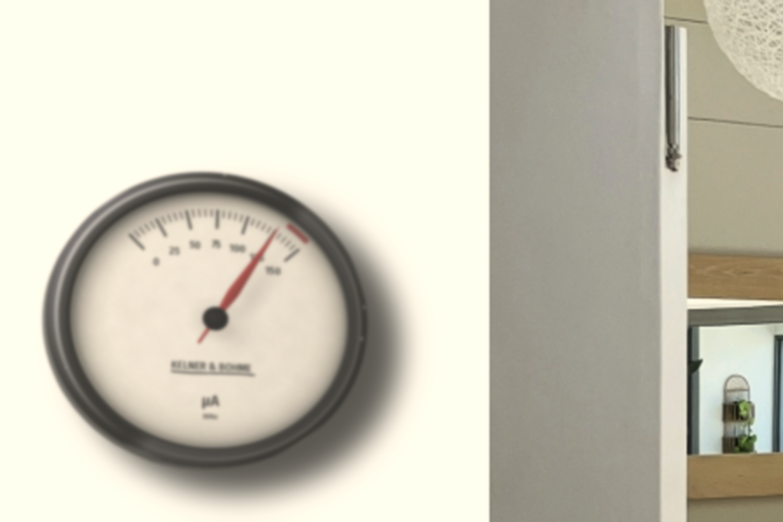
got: 125 µA
